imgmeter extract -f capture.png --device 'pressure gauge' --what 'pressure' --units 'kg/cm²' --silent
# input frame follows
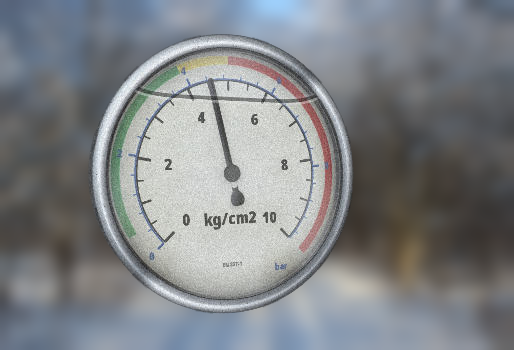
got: 4.5 kg/cm²
